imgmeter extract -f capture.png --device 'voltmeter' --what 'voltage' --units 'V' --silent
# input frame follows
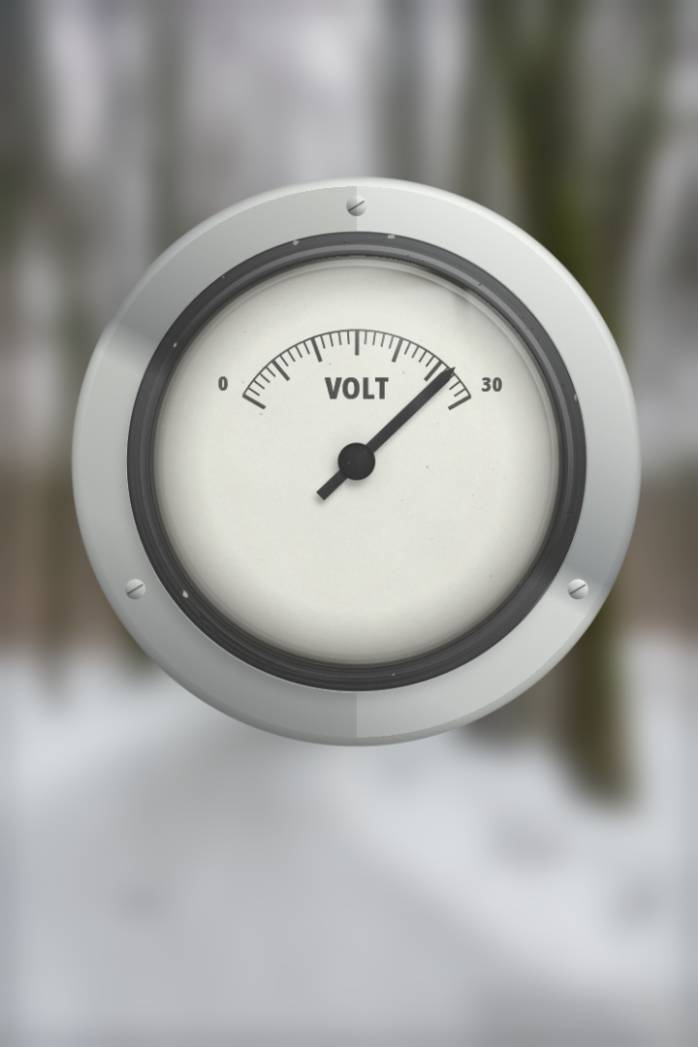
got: 26.5 V
